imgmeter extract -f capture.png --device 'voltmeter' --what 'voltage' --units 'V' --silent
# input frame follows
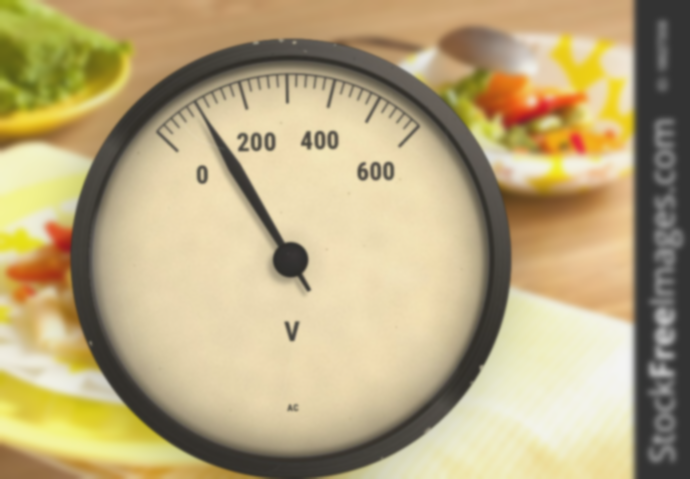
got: 100 V
